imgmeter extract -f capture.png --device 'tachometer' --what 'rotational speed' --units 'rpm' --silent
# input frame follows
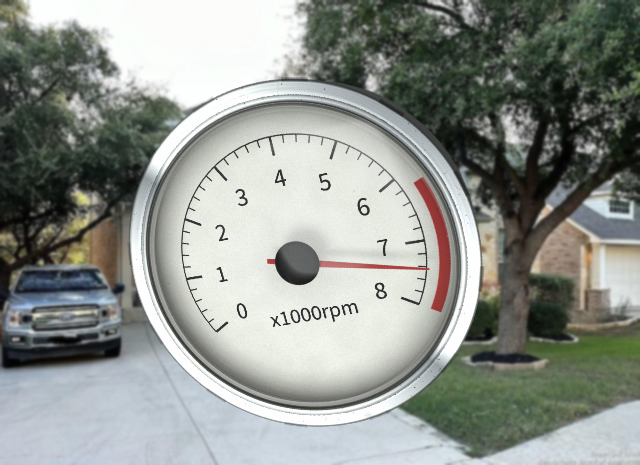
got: 7400 rpm
